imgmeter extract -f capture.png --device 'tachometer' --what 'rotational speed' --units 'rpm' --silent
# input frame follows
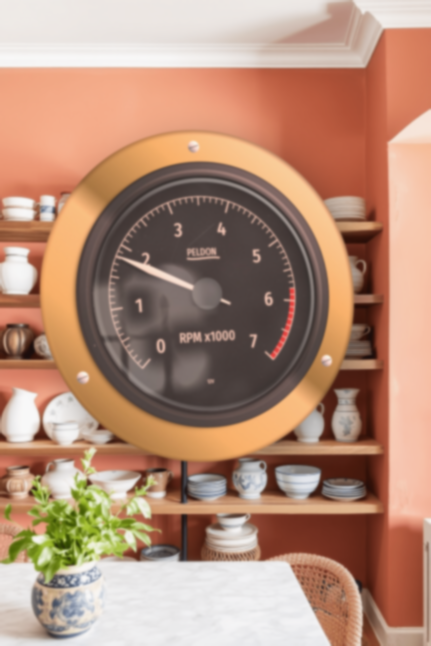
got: 1800 rpm
